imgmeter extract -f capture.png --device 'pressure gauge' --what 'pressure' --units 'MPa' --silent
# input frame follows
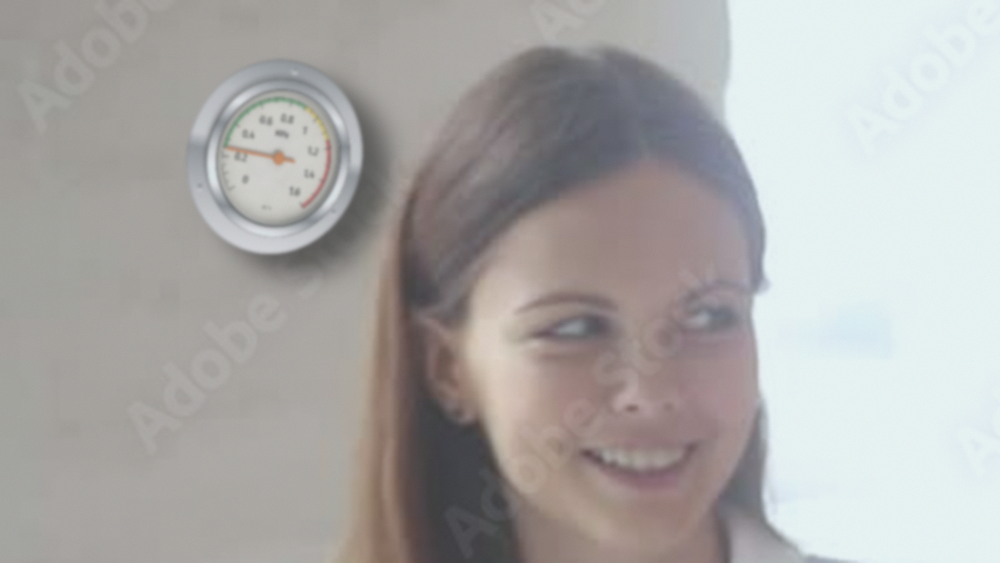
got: 0.25 MPa
